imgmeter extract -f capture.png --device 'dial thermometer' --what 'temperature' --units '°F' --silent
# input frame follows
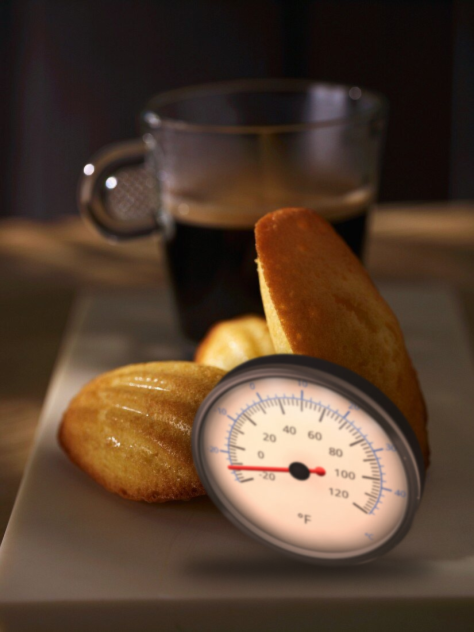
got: -10 °F
